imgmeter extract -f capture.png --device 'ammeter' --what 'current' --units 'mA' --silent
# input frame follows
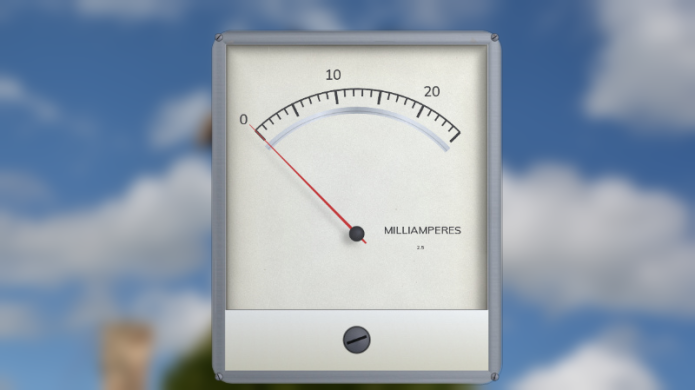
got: 0 mA
